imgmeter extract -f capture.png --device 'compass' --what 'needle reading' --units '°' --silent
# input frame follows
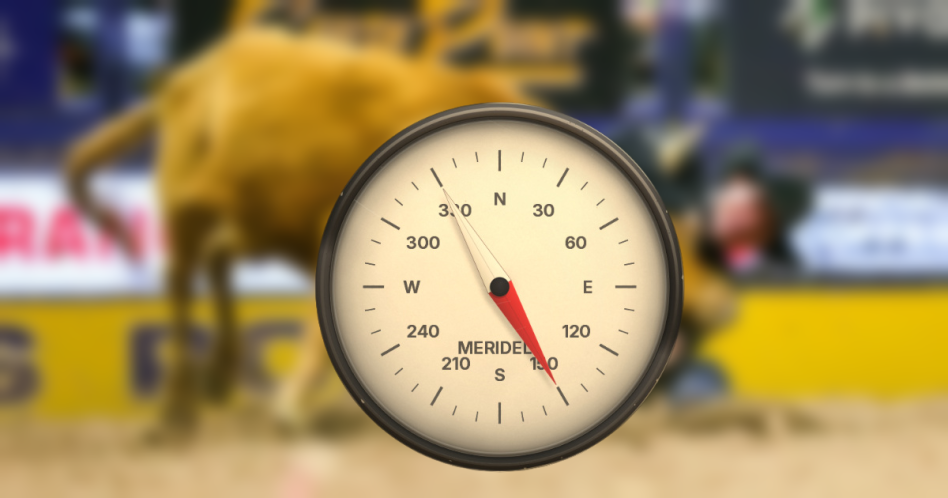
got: 150 °
